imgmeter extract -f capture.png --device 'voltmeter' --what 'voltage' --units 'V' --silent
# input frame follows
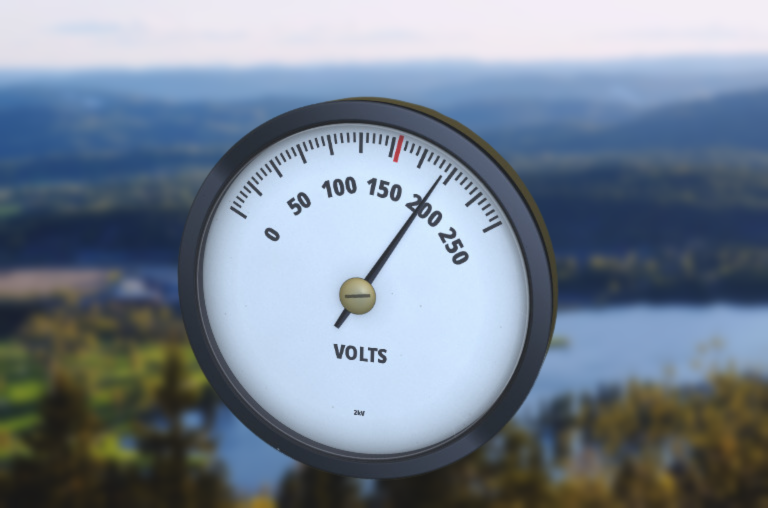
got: 195 V
